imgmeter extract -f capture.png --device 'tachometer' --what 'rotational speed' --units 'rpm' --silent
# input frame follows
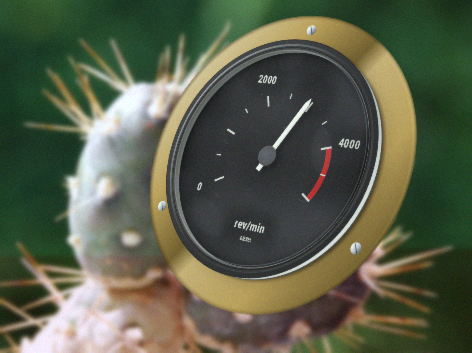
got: 3000 rpm
